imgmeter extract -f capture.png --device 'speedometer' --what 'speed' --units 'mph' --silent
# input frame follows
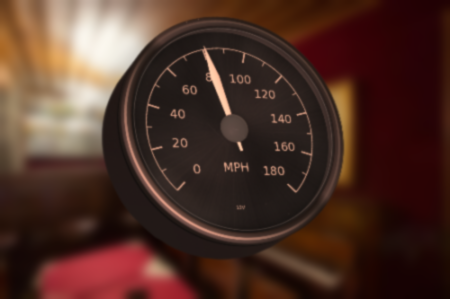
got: 80 mph
